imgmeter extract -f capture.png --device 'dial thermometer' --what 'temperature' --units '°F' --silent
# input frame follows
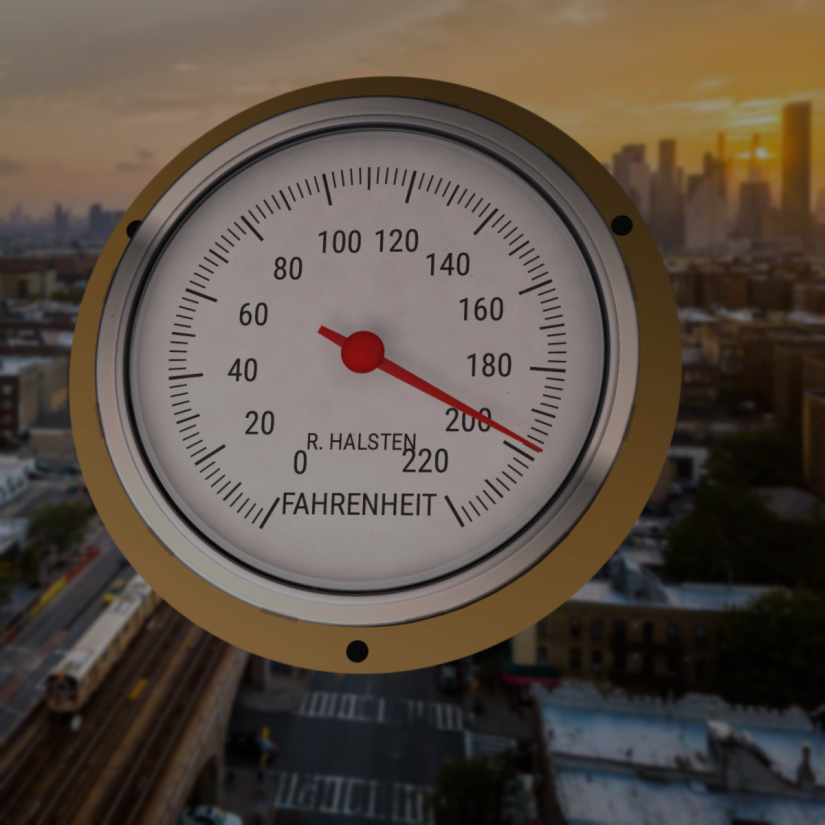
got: 198 °F
